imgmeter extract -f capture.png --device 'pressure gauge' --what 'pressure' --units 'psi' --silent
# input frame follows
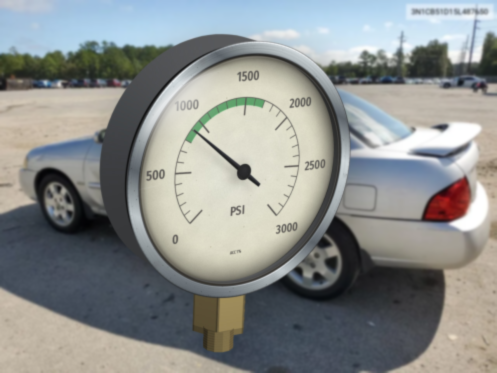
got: 900 psi
